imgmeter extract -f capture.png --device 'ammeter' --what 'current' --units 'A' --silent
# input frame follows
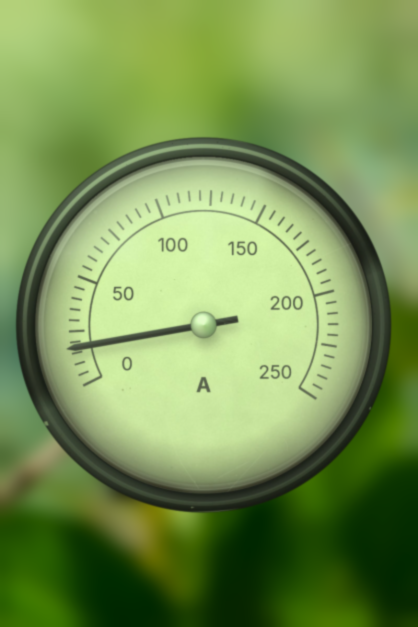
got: 17.5 A
